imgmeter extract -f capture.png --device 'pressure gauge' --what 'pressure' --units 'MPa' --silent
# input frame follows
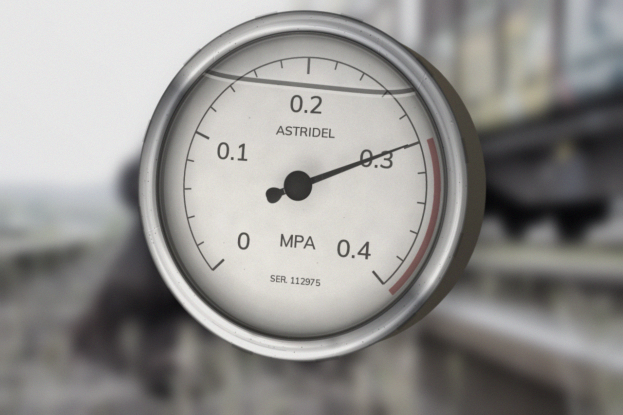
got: 0.3 MPa
